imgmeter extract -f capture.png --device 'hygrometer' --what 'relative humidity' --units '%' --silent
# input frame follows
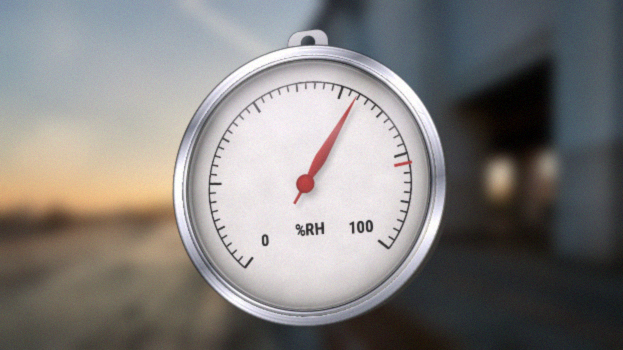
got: 64 %
